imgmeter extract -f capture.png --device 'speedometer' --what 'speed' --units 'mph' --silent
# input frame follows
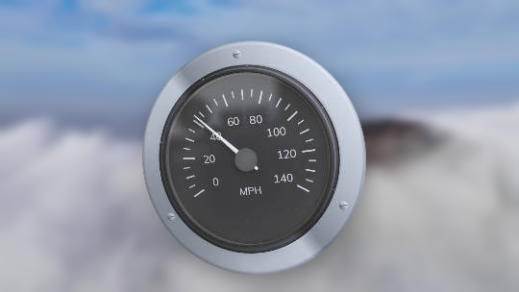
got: 42.5 mph
